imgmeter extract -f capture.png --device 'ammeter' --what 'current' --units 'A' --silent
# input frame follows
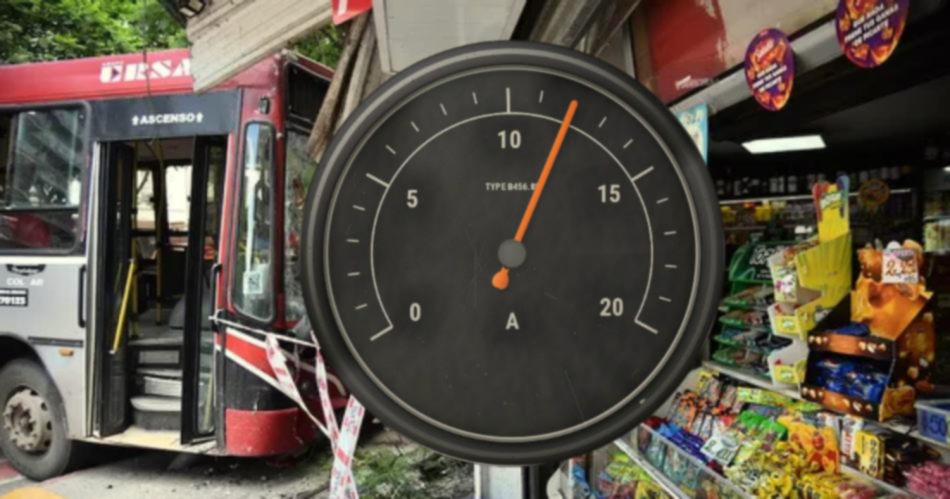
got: 12 A
